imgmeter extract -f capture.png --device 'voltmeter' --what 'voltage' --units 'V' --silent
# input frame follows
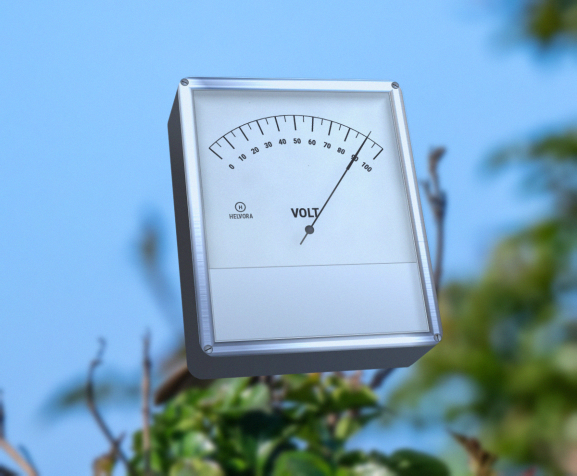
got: 90 V
